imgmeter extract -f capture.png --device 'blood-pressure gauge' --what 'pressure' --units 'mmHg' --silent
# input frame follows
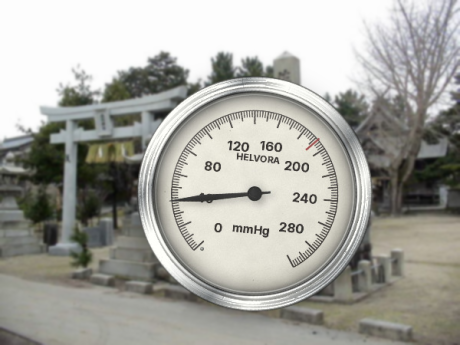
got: 40 mmHg
